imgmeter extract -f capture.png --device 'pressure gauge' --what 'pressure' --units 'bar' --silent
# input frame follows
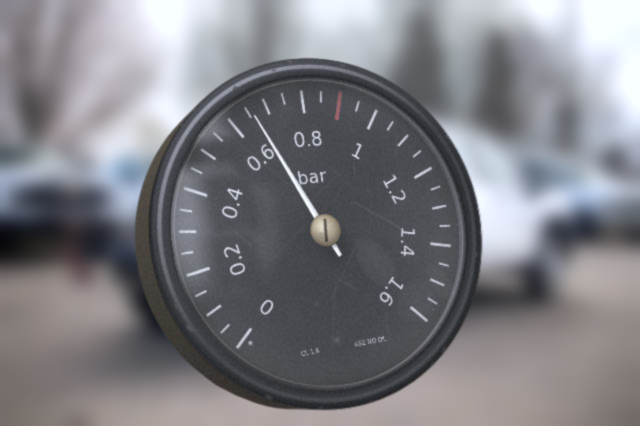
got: 0.65 bar
